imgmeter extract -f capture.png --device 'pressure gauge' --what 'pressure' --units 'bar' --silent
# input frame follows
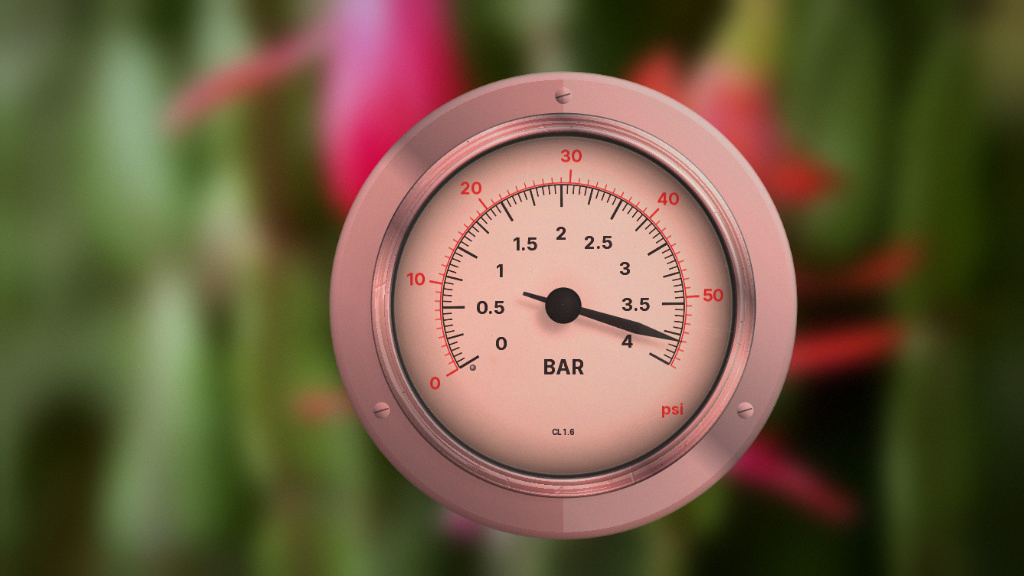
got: 3.8 bar
